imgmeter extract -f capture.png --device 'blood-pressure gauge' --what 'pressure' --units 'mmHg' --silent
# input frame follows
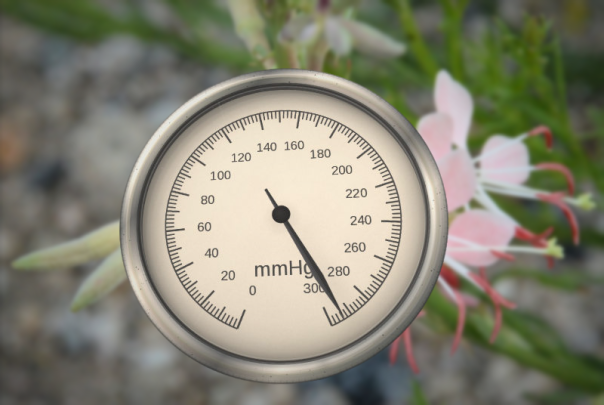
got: 294 mmHg
